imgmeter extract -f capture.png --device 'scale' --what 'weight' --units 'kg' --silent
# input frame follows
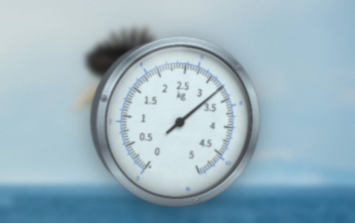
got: 3.25 kg
